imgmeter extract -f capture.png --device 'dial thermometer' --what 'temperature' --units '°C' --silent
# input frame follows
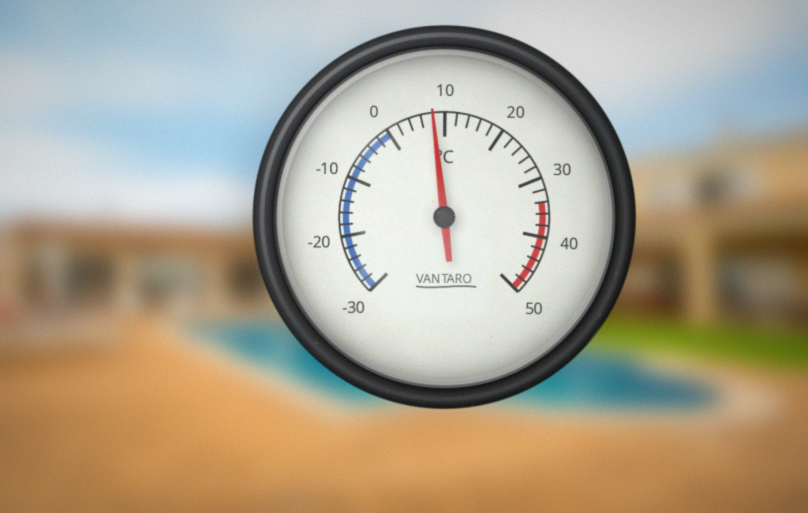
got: 8 °C
